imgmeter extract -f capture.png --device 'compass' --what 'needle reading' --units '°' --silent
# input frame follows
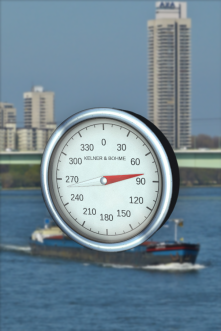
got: 80 °
